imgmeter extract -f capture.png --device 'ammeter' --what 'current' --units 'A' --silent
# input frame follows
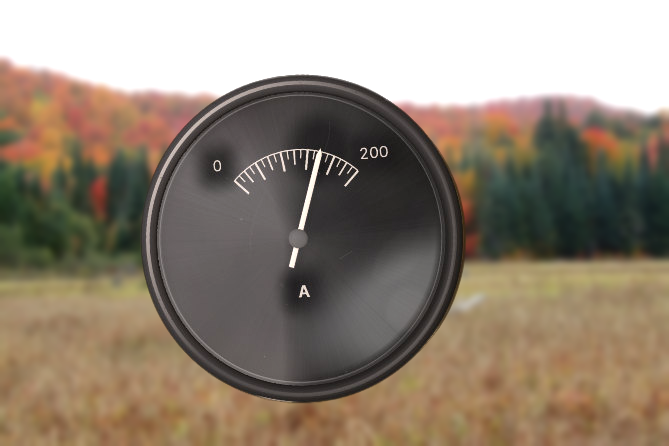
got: 140 A
